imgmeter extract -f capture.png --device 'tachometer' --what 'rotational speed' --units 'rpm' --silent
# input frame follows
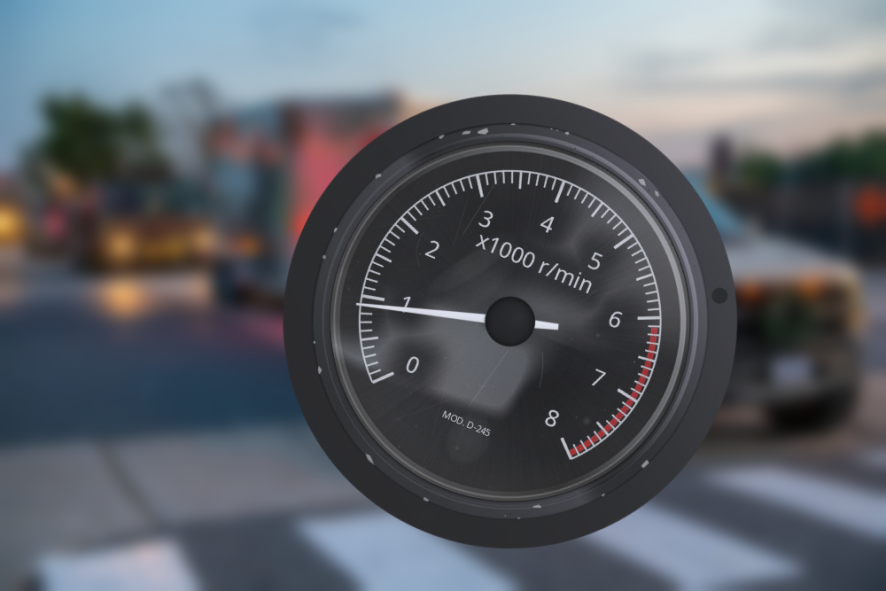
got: 900 rpm
